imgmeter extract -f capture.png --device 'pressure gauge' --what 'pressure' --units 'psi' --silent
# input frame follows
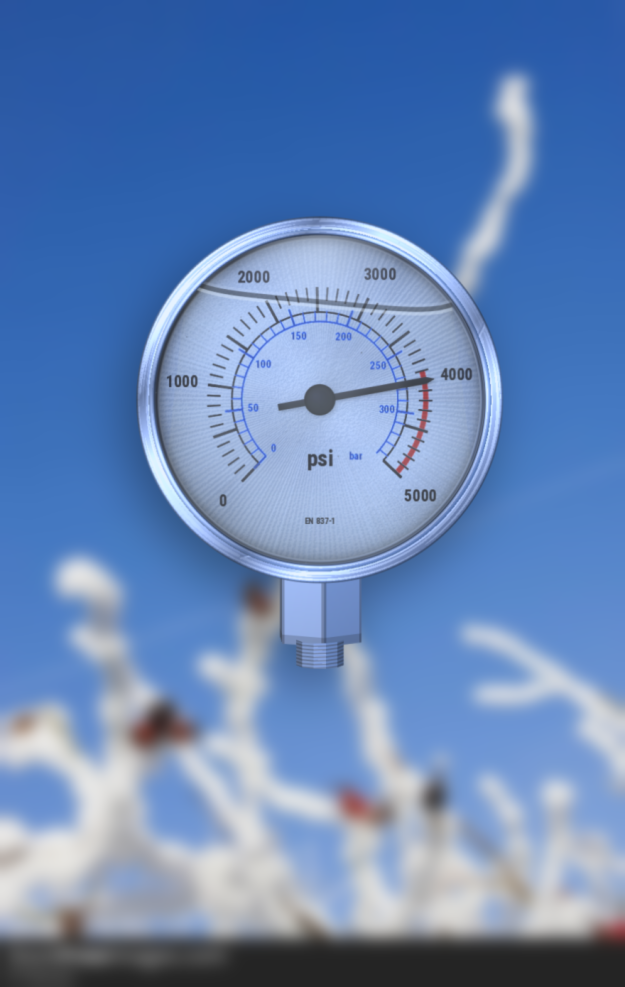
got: 4000 psi
